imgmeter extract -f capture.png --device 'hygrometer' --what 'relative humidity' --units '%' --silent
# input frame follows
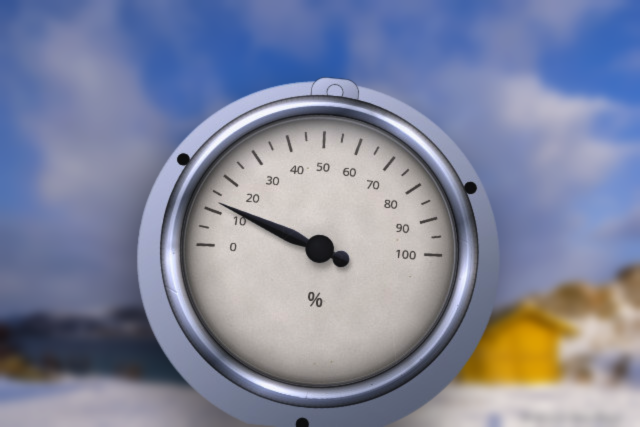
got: 12.5 %
